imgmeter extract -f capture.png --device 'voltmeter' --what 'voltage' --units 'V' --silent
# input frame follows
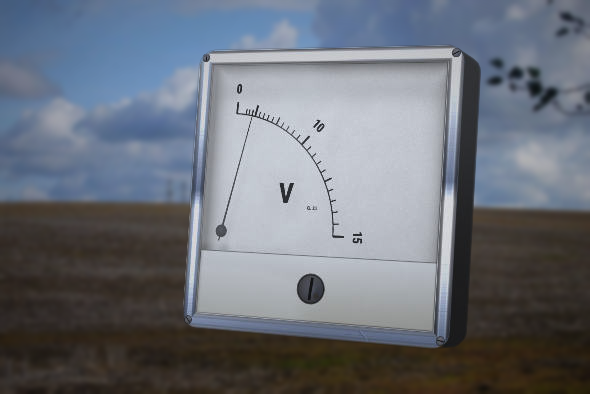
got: 5 V
